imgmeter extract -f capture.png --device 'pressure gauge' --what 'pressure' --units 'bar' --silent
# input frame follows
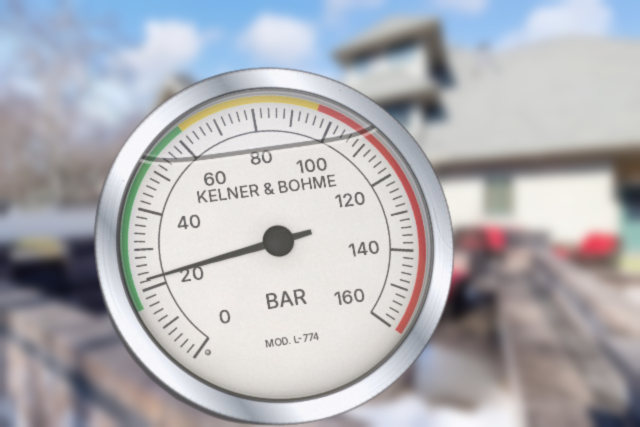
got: 22 bar
